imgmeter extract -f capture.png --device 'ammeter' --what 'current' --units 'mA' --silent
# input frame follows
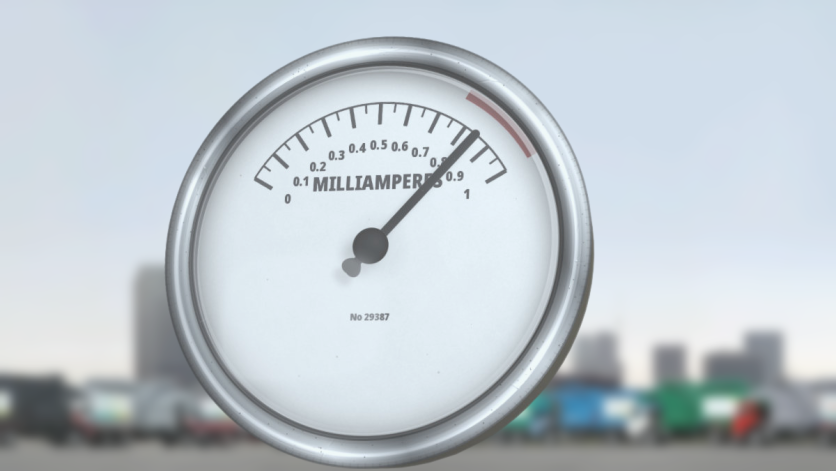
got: 0.85 mA
